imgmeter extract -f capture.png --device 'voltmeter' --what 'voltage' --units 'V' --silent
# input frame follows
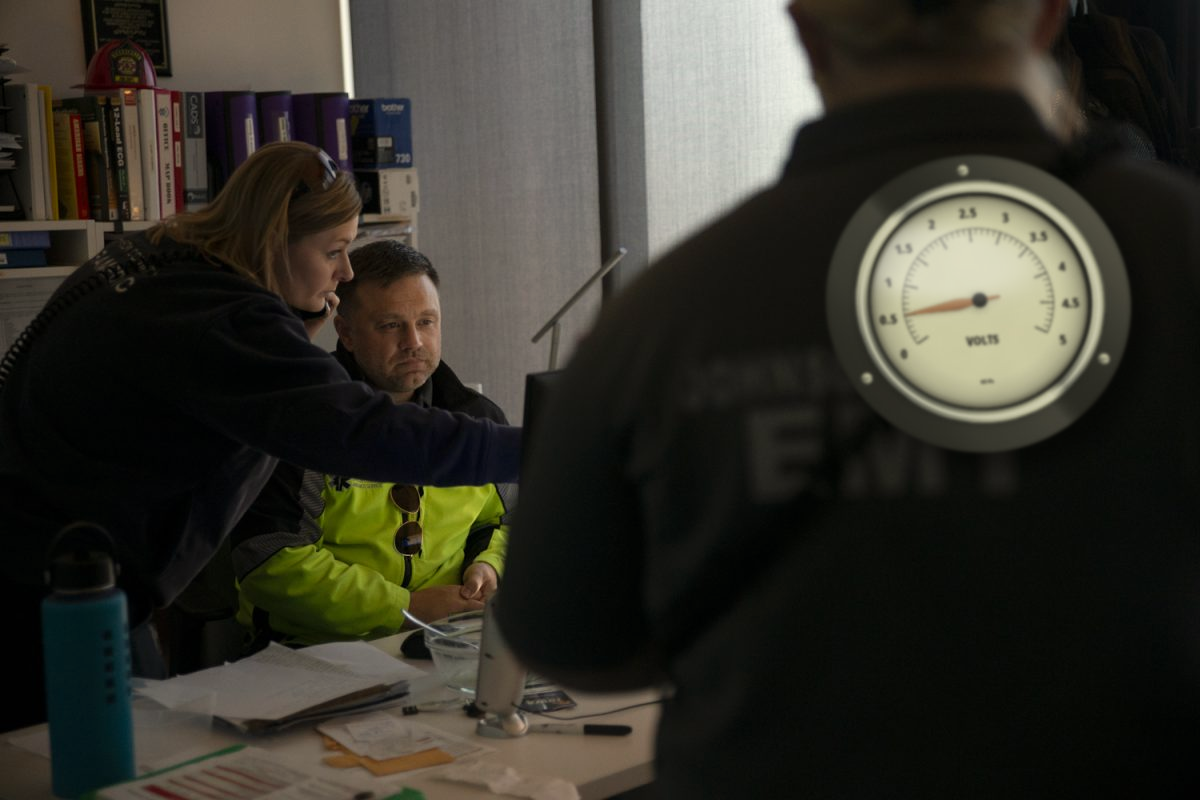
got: 0.5 V
